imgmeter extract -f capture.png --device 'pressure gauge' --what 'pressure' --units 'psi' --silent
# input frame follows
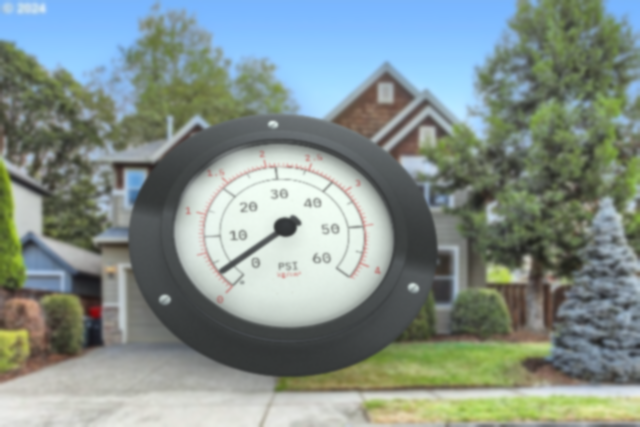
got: 2.5 psi
